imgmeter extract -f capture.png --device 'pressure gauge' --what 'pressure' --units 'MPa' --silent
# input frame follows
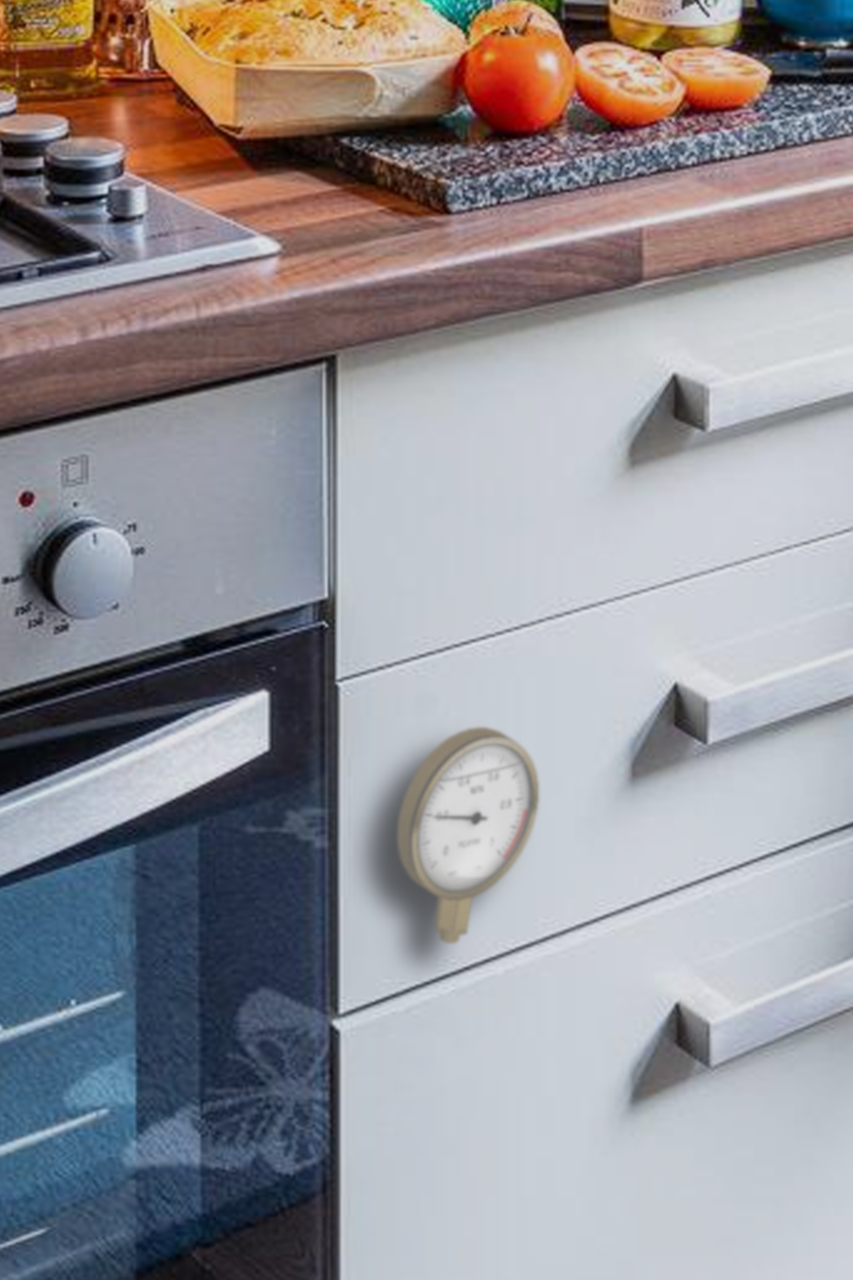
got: 0.2 MPa
